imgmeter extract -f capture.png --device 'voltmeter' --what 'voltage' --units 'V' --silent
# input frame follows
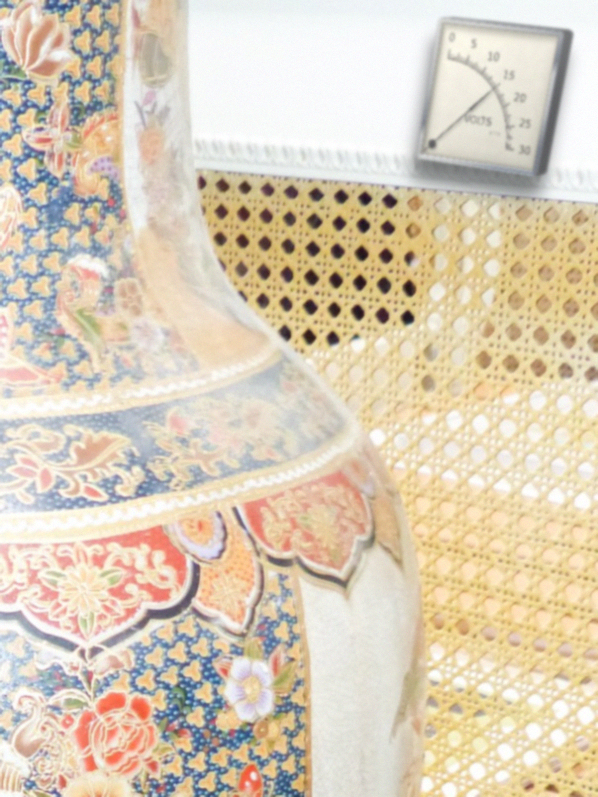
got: 15 V
